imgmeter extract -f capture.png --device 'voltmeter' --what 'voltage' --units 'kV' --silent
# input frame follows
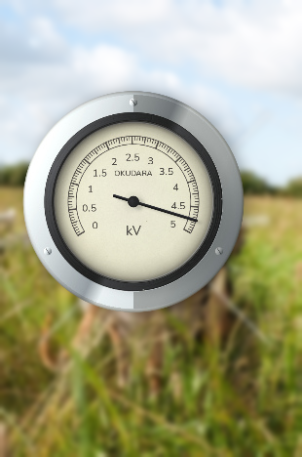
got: 4.75 kV
